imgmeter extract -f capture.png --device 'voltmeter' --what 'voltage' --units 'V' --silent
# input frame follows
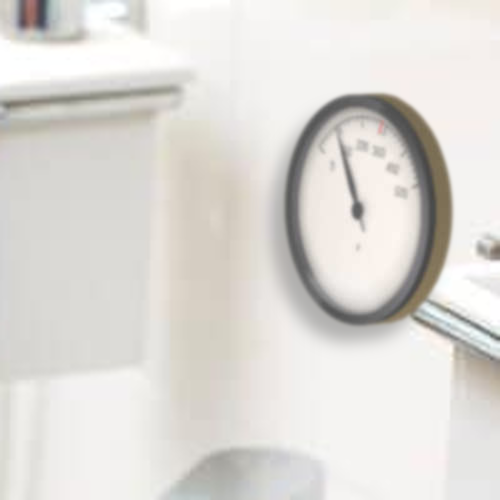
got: 100 V
